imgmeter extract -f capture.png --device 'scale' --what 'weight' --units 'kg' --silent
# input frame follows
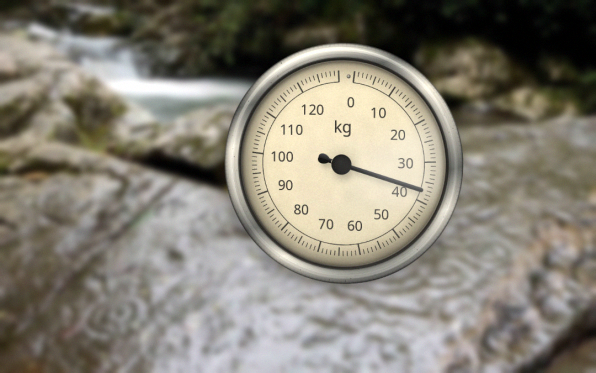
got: 37 kg
